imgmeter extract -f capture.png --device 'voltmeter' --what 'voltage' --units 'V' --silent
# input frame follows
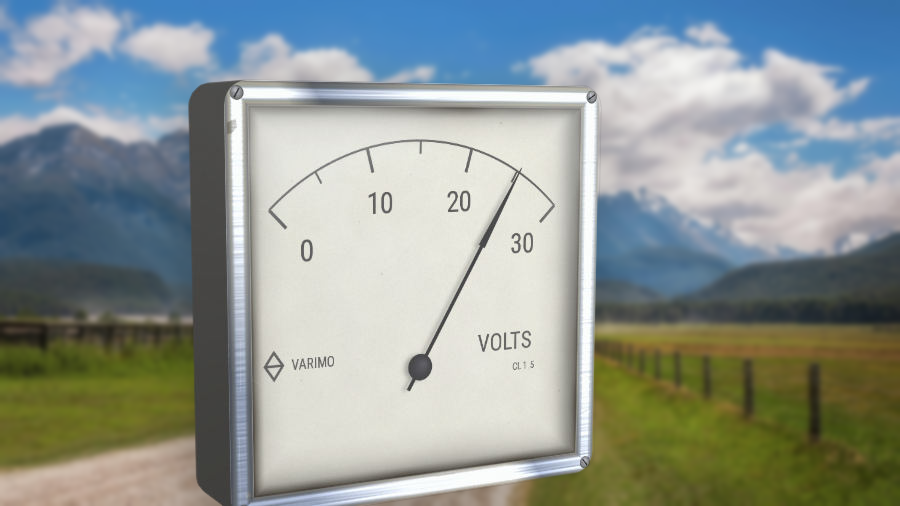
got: 25 V
